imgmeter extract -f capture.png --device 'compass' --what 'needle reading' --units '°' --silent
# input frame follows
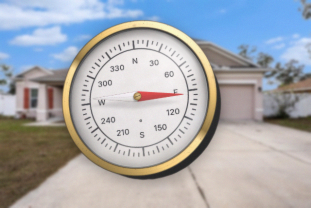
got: 95 °
